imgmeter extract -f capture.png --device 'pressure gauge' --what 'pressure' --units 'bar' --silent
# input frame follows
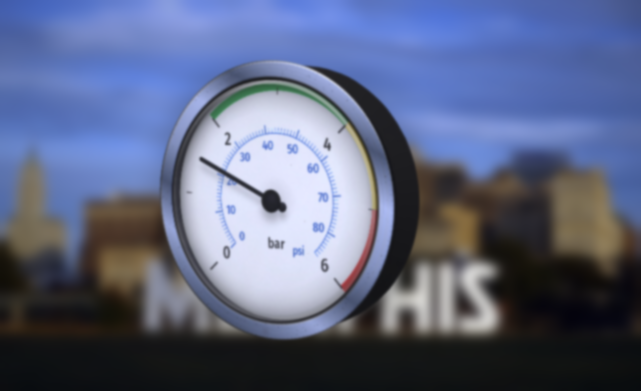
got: 1.5 bar
